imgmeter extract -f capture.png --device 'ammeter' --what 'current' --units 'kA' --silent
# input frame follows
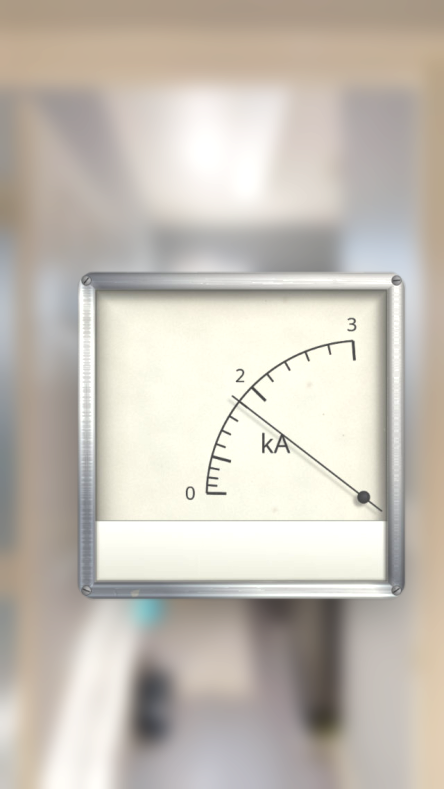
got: 1.8 kA
